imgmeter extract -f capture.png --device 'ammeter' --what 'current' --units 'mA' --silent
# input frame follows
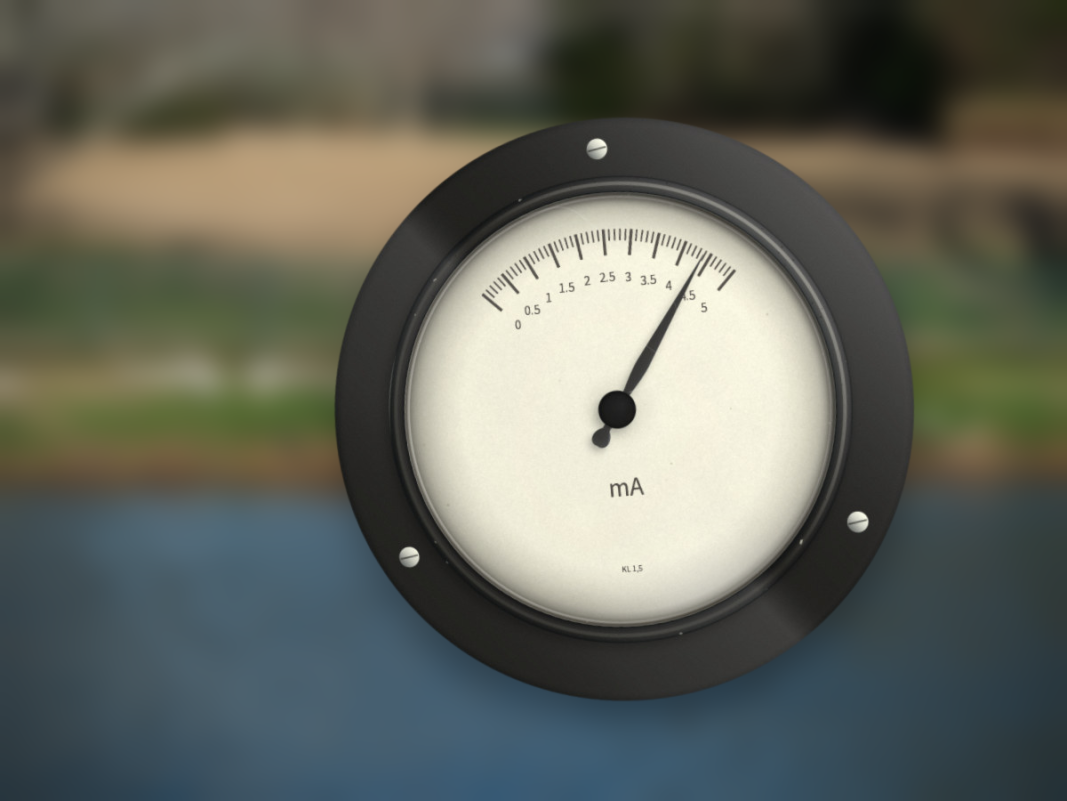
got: 4.4 mA
